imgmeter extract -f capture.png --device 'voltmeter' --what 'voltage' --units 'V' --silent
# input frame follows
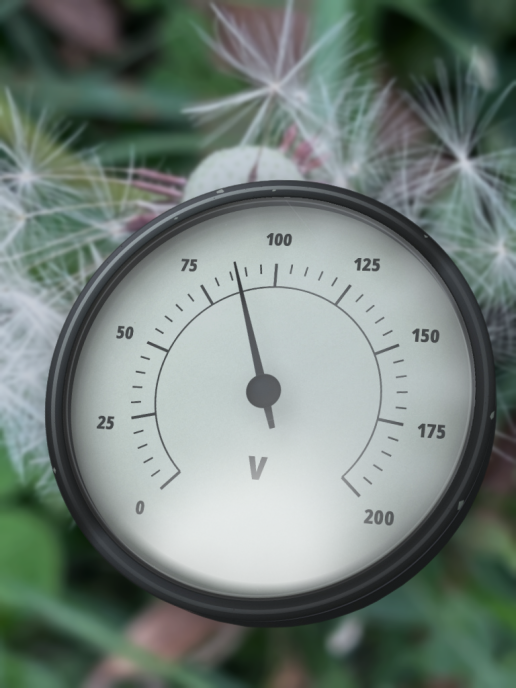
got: 87.5 V
